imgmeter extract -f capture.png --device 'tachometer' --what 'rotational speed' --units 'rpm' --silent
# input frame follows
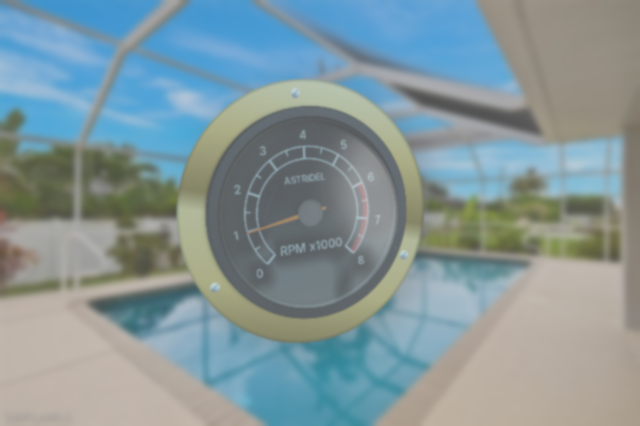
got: 1000 rpm
